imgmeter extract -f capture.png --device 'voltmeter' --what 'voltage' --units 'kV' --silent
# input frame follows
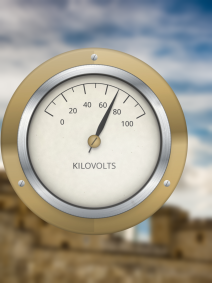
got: 70 kV
